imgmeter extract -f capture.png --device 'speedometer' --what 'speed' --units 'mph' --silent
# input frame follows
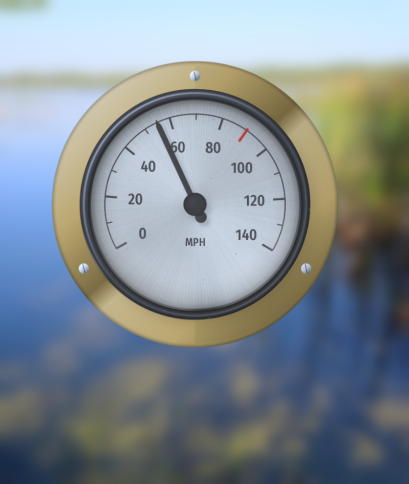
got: 55 mph
